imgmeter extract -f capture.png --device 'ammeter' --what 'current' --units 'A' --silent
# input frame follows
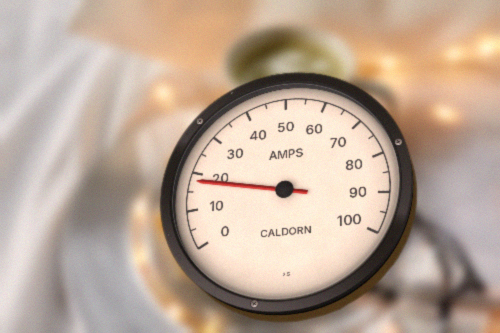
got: 17.5 A
